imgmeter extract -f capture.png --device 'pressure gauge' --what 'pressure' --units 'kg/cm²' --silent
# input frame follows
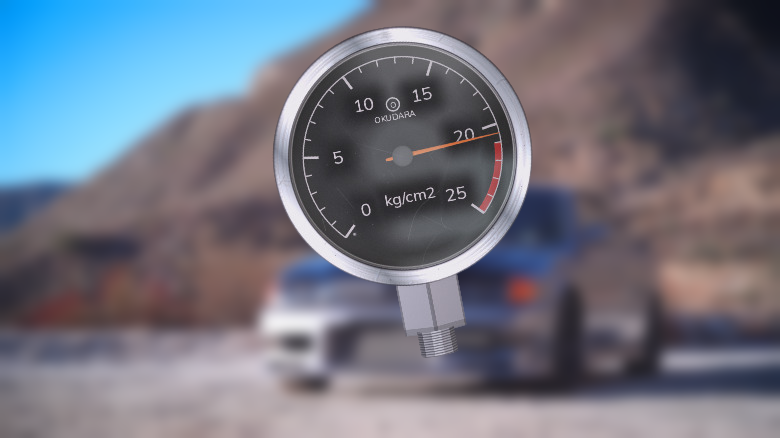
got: 20.5 kg/cm²
